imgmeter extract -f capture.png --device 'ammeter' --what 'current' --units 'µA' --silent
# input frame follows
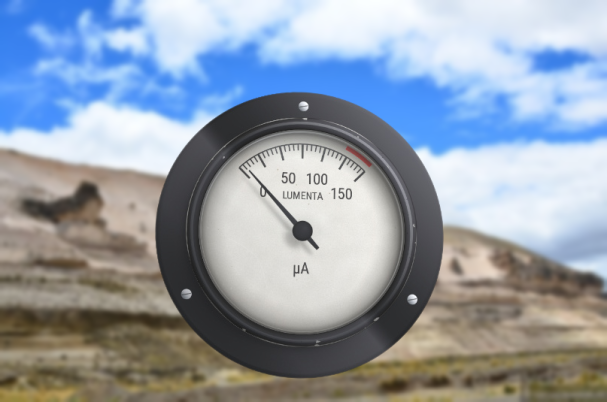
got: 5 µA
